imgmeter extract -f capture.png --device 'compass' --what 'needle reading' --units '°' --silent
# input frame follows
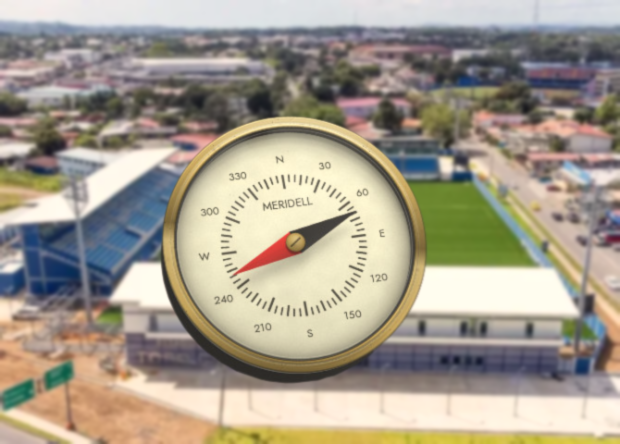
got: 250 °
